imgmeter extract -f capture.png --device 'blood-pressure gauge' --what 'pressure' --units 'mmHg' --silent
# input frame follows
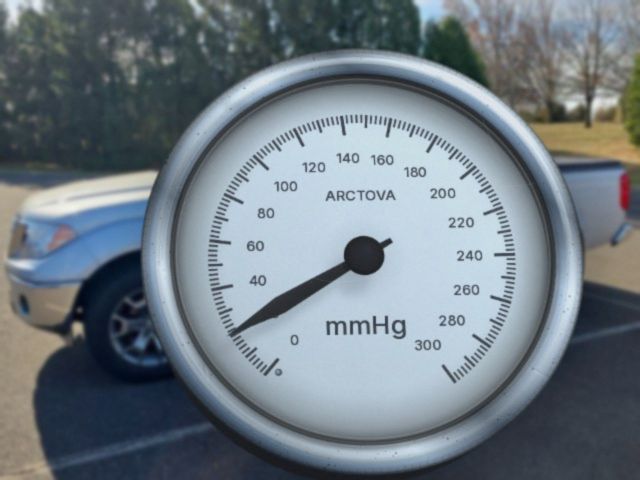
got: 20 mmHg
